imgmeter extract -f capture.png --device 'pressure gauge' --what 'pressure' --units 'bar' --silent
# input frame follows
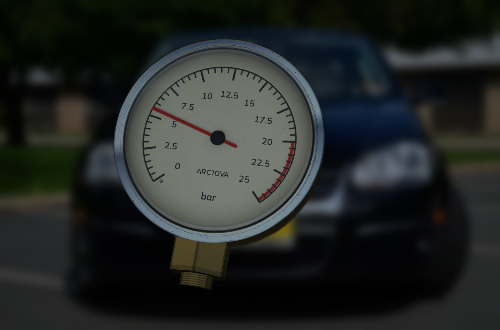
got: 5.5 bar
